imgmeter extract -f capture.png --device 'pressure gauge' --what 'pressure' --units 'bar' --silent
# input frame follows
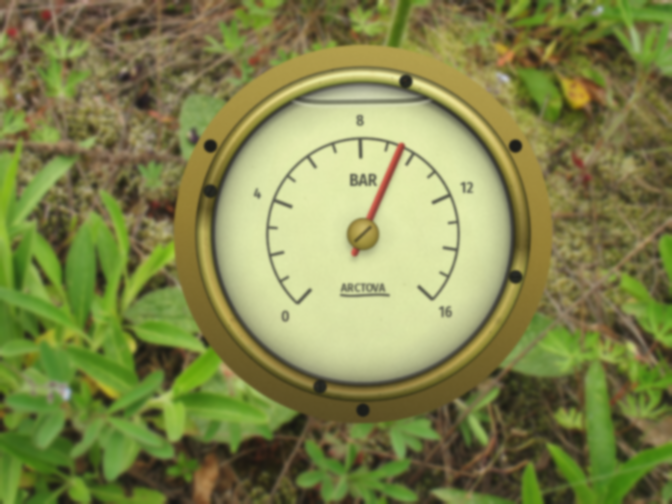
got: 9.5 bar
